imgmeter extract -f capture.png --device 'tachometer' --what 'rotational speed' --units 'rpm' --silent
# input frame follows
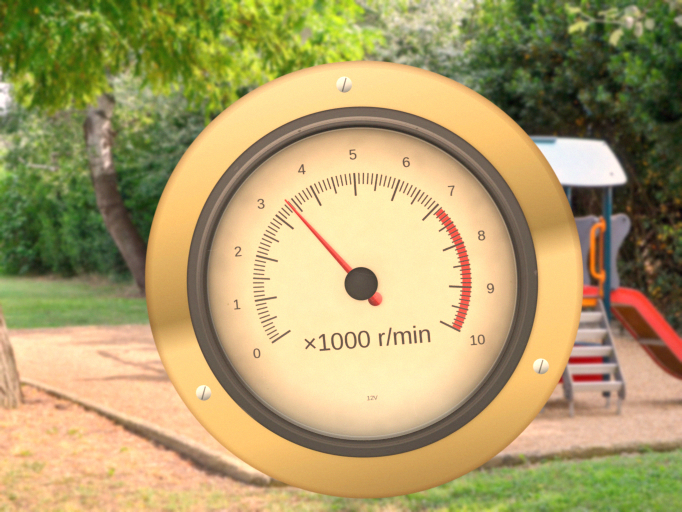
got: 3400 rpm
